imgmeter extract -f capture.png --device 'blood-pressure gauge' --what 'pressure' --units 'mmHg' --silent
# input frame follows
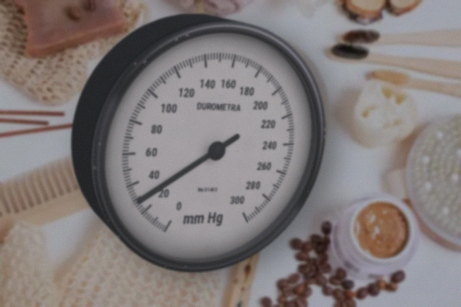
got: 30 mmHg
